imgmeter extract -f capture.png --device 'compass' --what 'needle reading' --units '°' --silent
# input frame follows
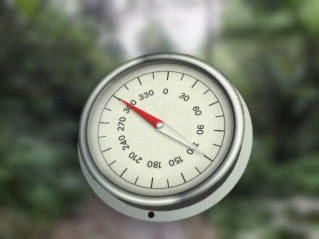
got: 300 °
